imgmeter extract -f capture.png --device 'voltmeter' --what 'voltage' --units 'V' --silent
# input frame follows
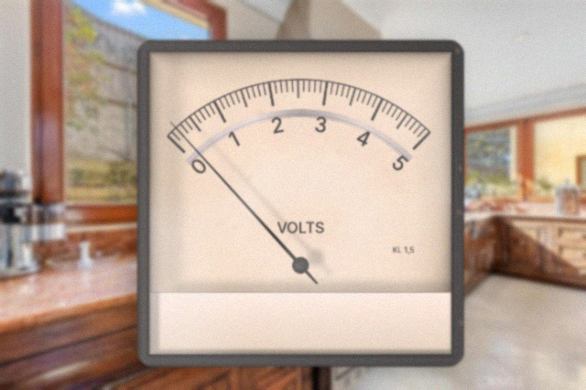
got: 0.2 V
